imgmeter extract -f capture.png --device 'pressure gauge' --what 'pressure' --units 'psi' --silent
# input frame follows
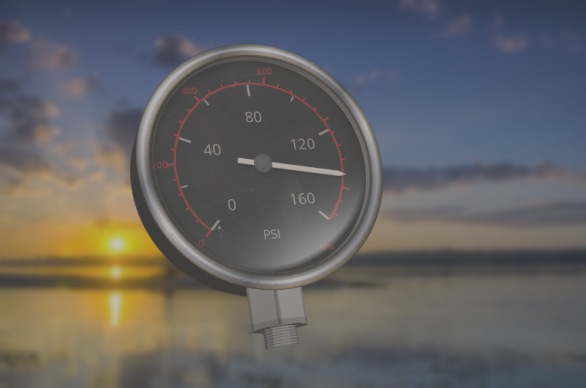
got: 140 psi
